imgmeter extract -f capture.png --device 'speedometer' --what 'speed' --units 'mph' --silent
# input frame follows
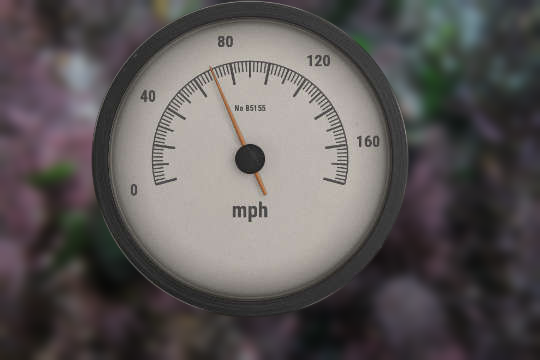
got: 70 mph
